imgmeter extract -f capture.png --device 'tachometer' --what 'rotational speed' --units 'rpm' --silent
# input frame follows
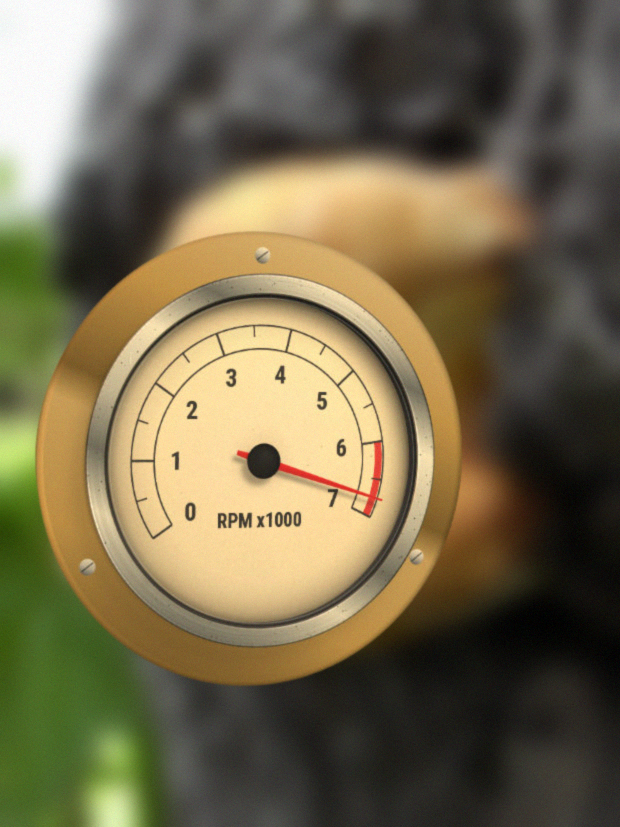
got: 6750 rpm
